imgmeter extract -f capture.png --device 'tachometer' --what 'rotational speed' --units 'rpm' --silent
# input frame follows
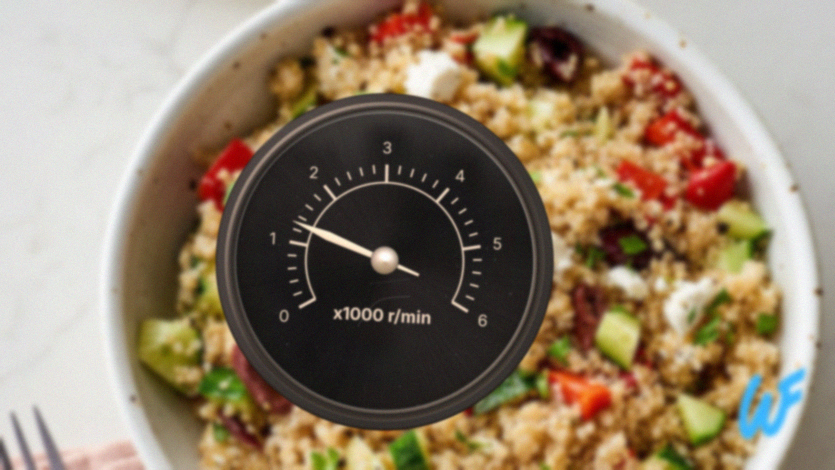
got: 1300 rpm
